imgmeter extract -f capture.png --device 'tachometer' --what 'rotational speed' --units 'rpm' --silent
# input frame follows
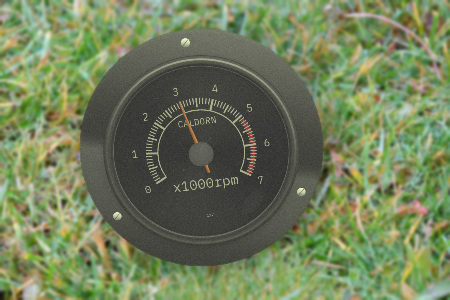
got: 3000 rpm
